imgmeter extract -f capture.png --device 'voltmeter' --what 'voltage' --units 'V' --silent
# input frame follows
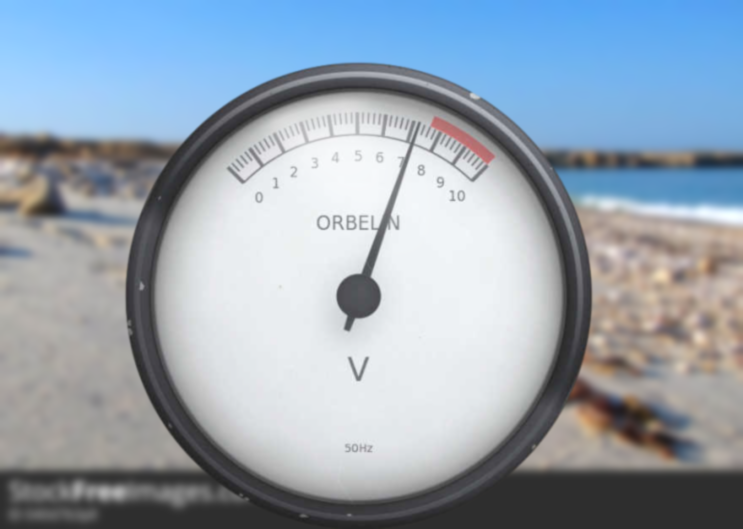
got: 7.2 V
